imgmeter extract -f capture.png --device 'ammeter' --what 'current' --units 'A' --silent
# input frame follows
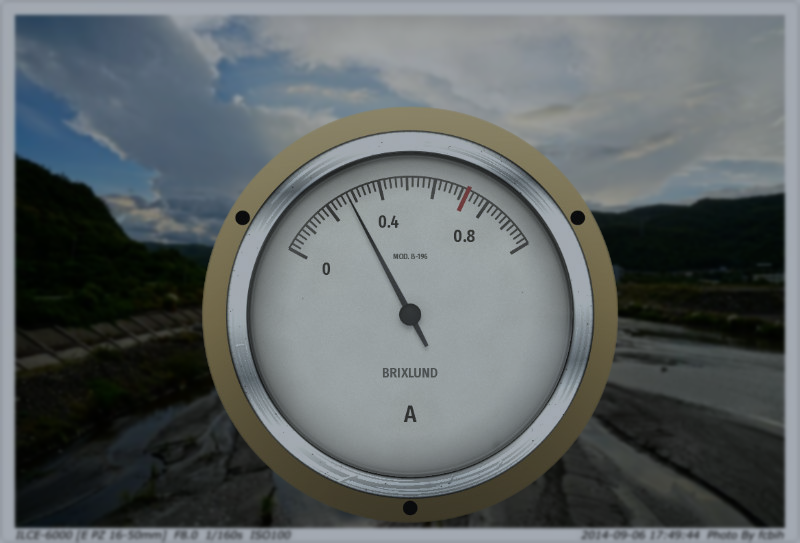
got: 0.28 A
